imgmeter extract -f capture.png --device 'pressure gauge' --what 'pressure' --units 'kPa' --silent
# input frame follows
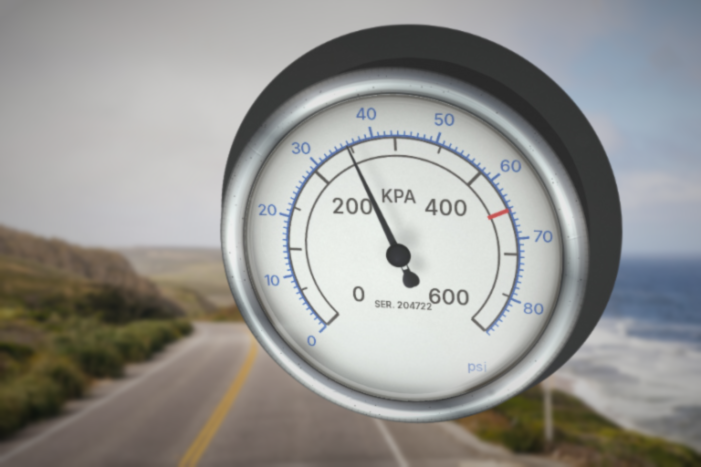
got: 250 kPa
